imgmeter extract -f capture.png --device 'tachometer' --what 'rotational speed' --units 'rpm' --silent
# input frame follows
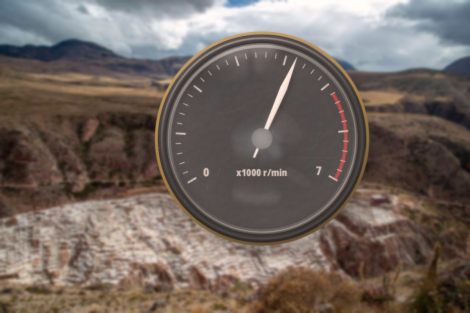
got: 4200 rpm
